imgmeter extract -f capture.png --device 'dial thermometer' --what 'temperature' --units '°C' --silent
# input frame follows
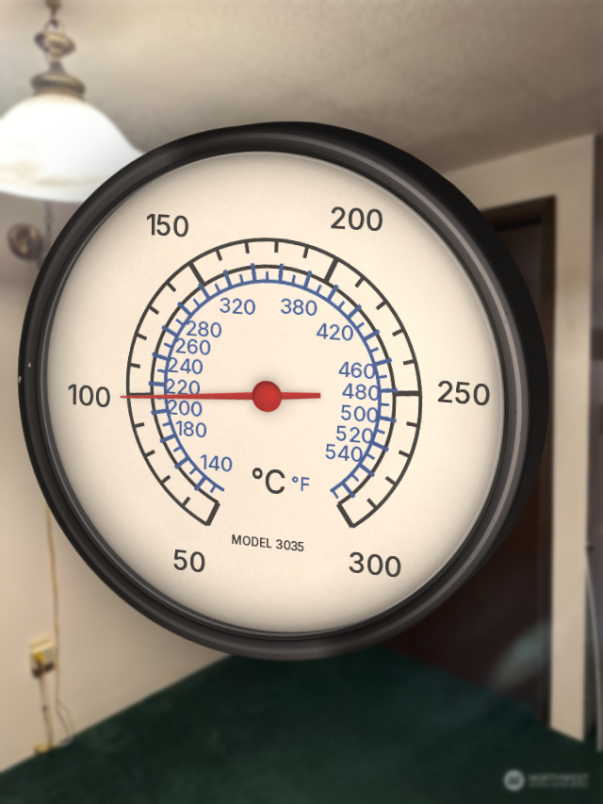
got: 100 °C
